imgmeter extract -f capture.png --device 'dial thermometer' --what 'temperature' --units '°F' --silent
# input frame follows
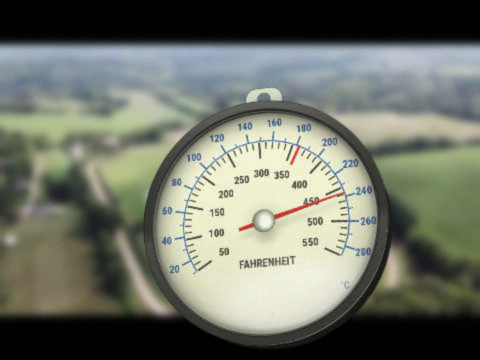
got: 460 °F
